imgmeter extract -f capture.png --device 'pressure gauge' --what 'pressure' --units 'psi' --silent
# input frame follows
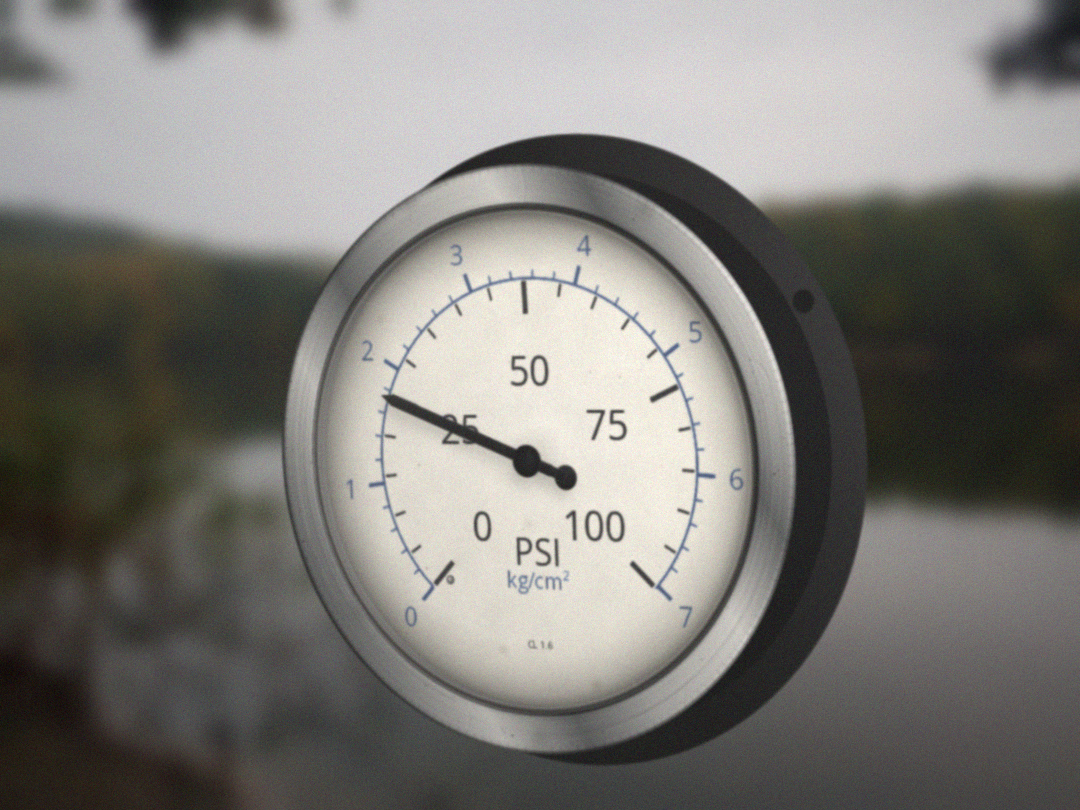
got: 25 psi
